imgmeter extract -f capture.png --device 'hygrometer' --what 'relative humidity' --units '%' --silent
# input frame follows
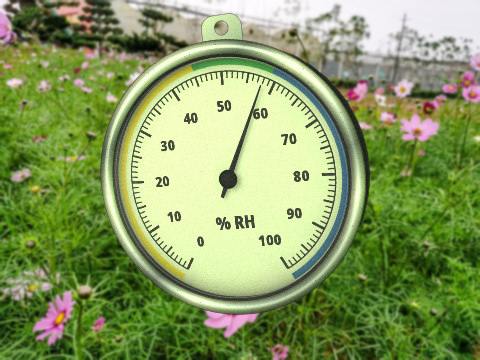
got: 58 %
